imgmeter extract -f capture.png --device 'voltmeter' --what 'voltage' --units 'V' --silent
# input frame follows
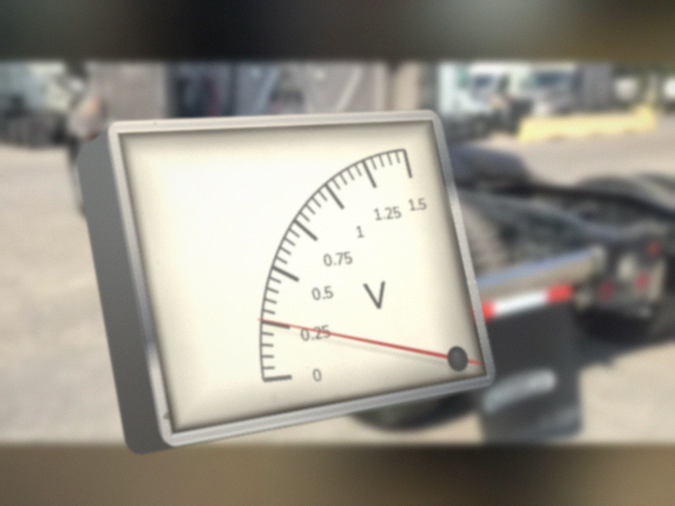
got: 0.25 V
